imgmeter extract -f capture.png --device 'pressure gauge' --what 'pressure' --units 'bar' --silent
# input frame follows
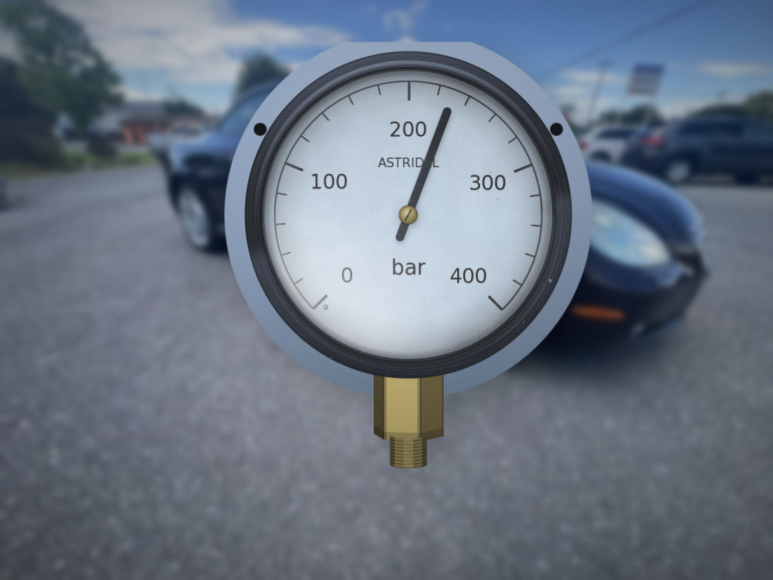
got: 230 bar
